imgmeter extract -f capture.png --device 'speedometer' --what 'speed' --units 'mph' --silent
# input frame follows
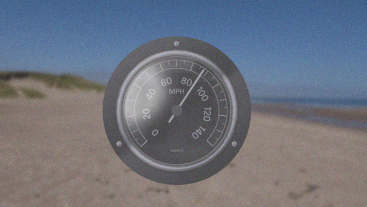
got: 87.5 mph
